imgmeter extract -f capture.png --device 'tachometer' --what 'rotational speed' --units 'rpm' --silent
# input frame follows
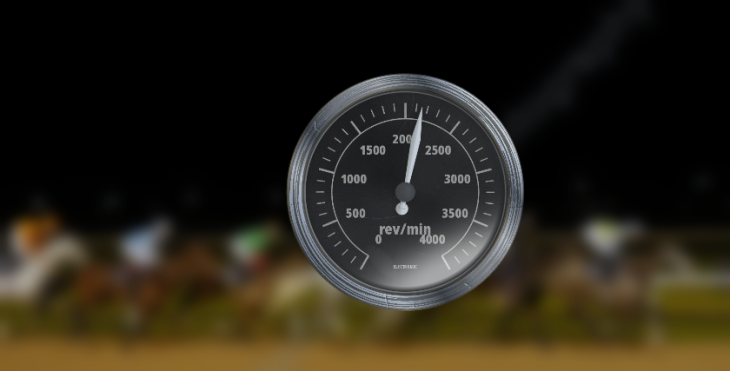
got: 2150 rpm
